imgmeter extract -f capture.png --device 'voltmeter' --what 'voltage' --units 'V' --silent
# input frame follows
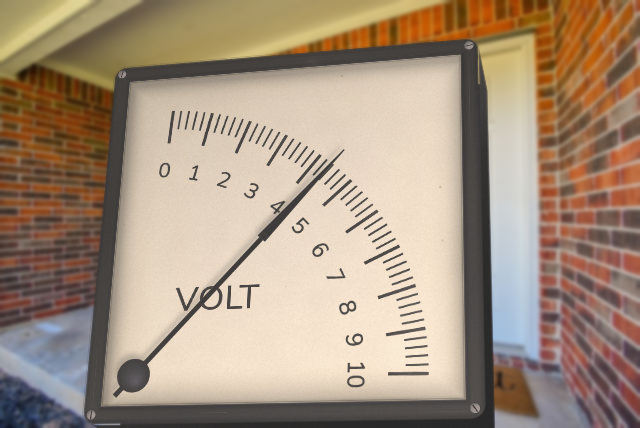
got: 4.4 V
